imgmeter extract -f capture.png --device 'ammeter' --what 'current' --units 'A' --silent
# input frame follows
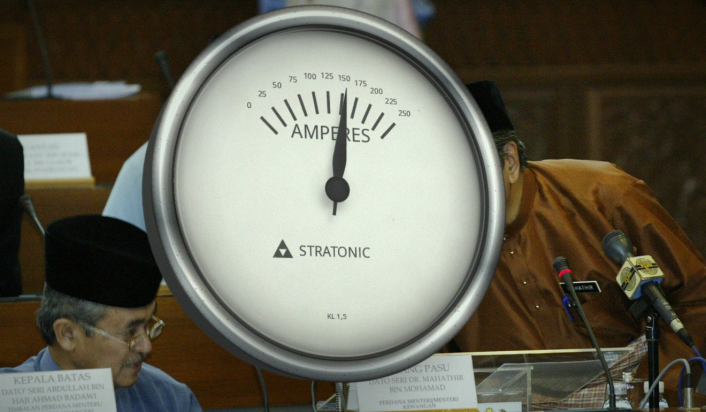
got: 150 A
